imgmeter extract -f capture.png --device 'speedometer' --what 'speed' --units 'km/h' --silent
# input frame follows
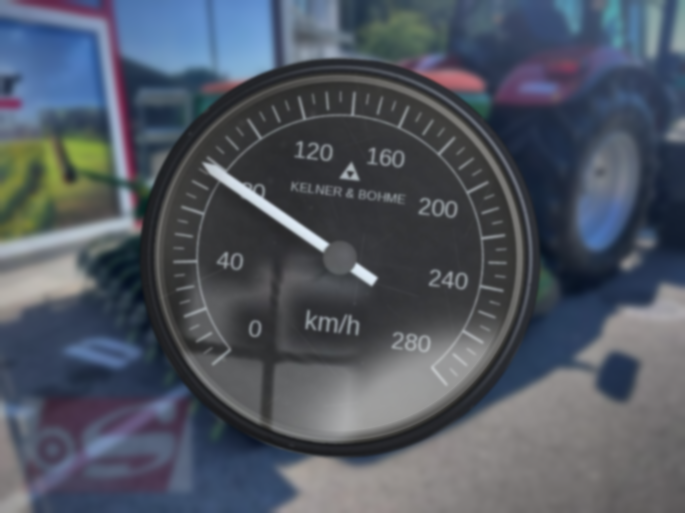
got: 77.5 km/h
